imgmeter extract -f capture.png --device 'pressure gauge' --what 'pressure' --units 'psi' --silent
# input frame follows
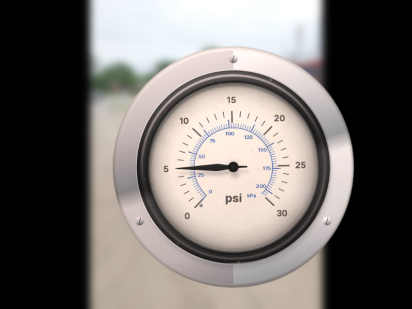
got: 5 psi
